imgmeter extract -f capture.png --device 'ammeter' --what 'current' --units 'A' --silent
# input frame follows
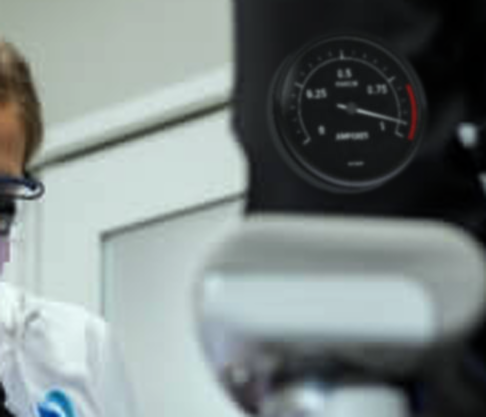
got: 0.95 A
